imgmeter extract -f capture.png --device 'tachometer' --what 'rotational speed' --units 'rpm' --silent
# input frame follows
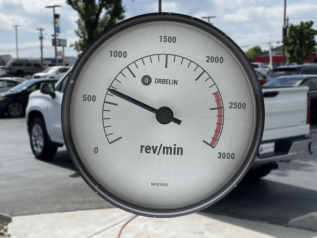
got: 650 rpm
